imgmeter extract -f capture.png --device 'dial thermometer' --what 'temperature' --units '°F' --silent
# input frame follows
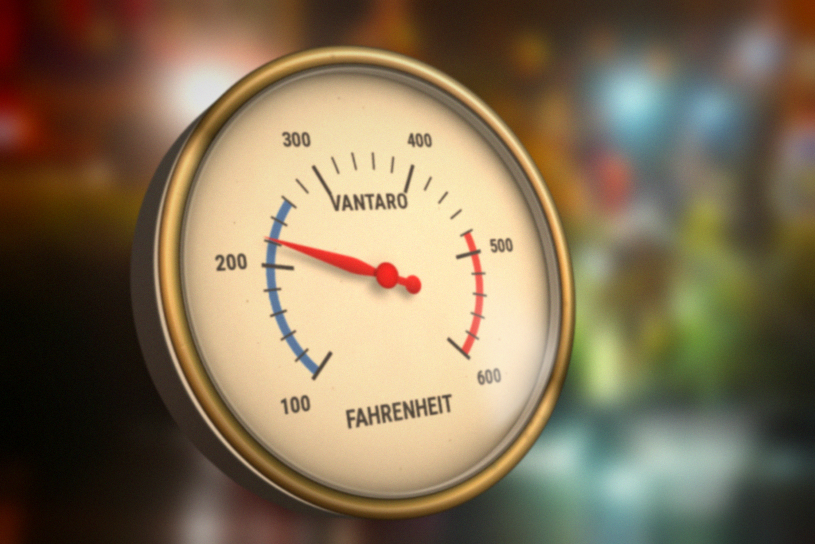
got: 220 °F
